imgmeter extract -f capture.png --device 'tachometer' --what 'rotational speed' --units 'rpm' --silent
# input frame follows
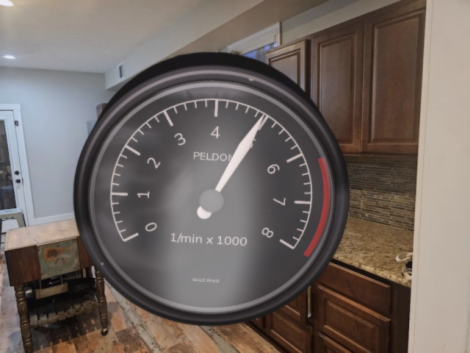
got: 4900 rpm
